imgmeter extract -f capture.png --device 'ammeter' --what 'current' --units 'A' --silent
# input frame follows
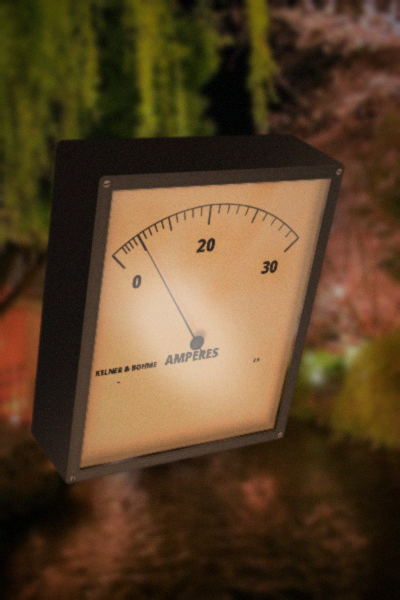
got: 10 A
